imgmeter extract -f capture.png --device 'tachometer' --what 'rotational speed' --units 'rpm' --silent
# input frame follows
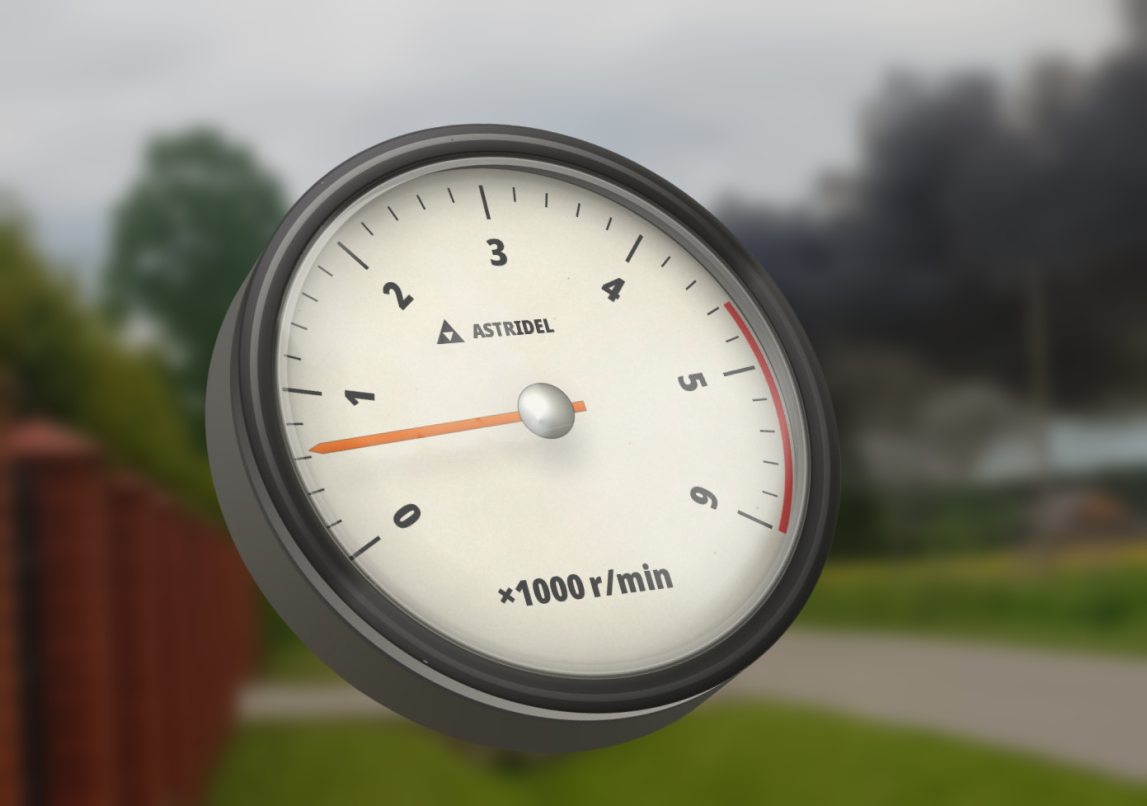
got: 600 rpm
